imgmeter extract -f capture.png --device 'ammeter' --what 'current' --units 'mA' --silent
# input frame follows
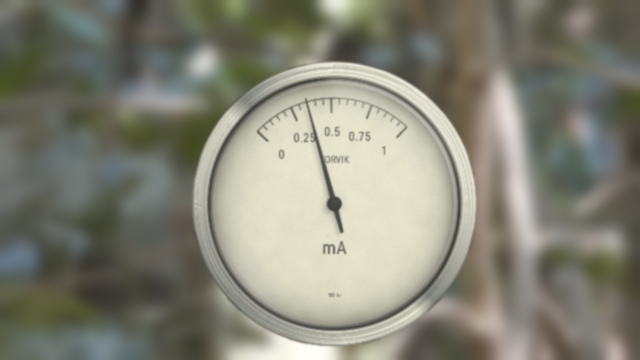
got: 0.35 mA
